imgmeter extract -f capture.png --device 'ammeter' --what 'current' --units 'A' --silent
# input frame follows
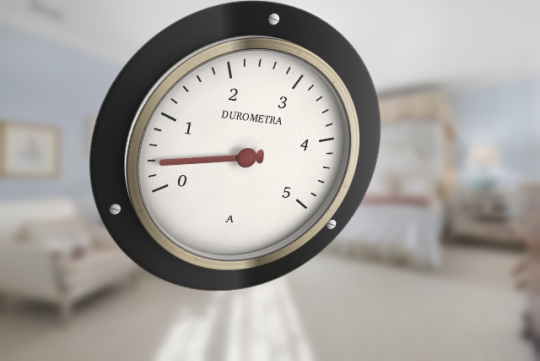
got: 0.4 A
